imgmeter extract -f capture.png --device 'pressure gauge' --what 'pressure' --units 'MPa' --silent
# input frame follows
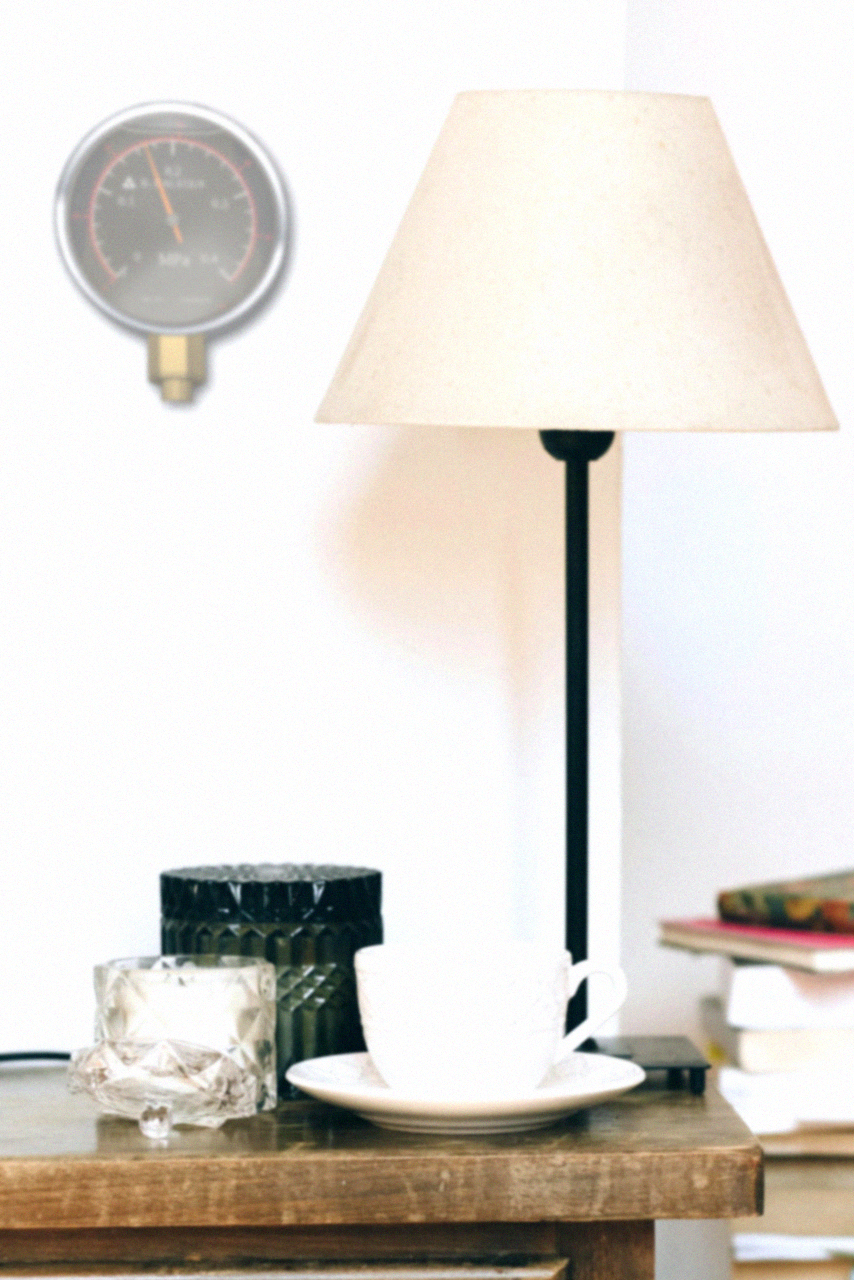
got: 0.17 MPa
